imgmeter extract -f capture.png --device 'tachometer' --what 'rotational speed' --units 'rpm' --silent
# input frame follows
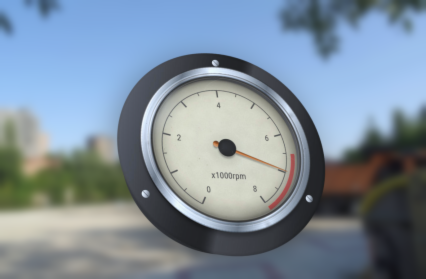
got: 7000 rpm
